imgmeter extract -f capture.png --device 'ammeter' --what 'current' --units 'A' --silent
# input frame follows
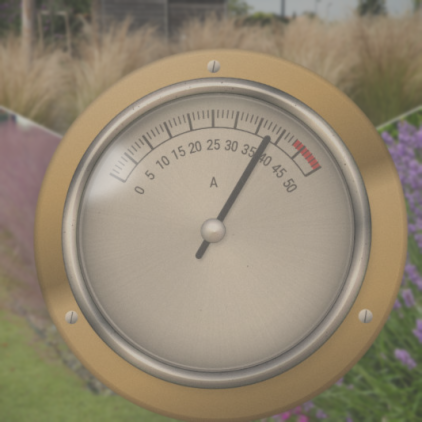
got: 38 A
